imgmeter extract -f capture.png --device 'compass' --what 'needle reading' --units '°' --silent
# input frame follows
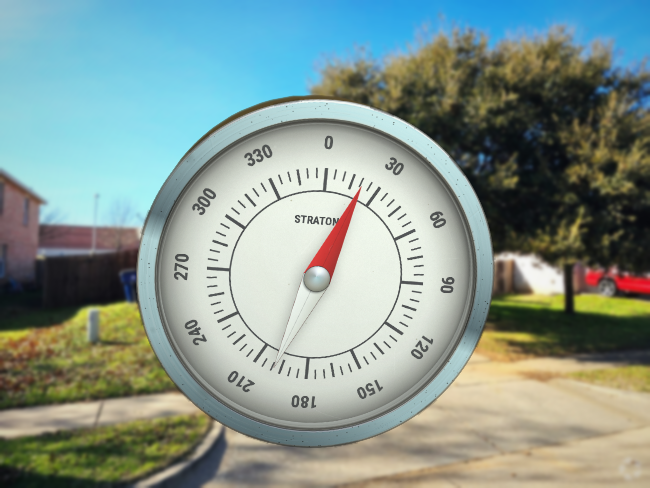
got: 20 °
